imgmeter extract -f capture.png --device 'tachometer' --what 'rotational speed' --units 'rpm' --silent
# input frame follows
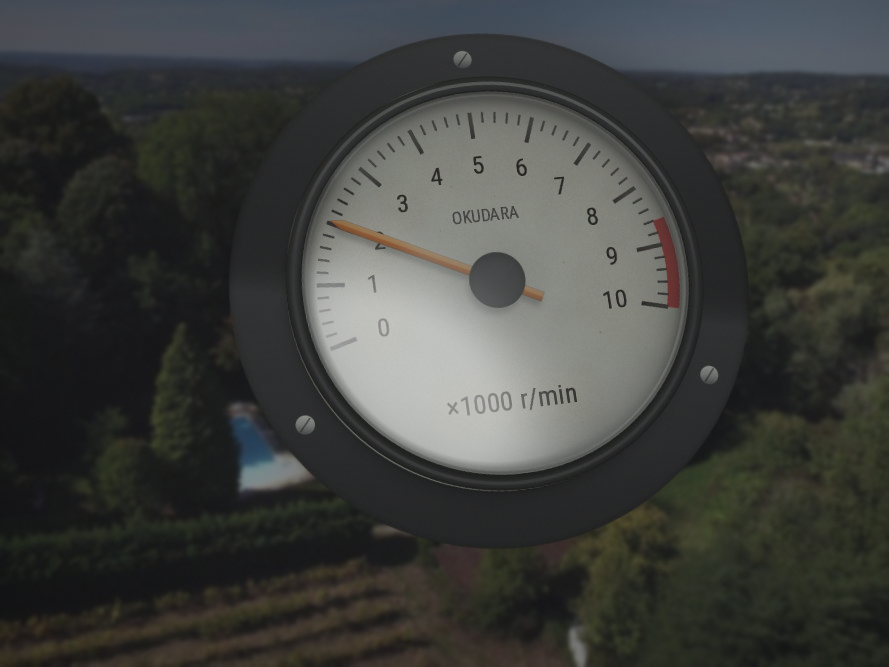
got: 2000 rpm
